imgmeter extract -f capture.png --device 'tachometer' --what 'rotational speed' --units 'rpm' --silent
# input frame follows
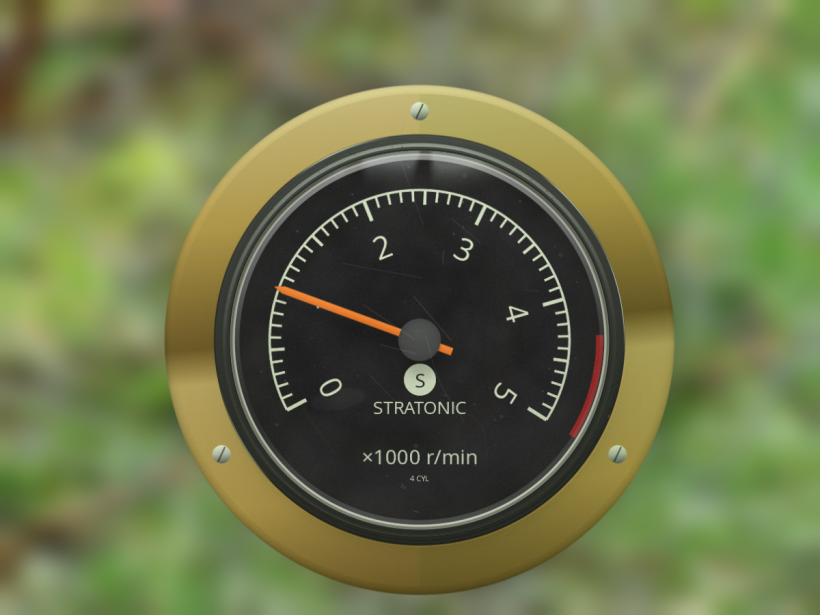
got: 1000 rpm
